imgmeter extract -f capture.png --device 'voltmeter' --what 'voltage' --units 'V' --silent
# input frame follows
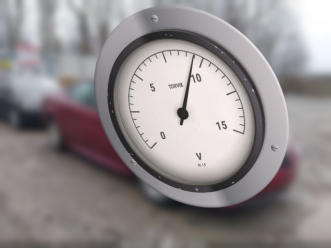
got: 9.5 V
